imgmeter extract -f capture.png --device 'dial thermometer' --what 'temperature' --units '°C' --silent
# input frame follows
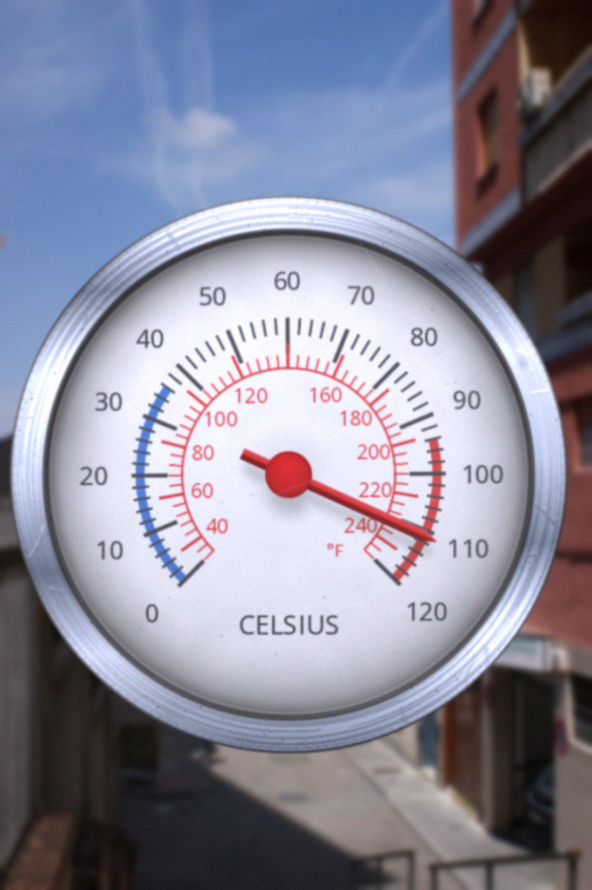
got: 111 °C
